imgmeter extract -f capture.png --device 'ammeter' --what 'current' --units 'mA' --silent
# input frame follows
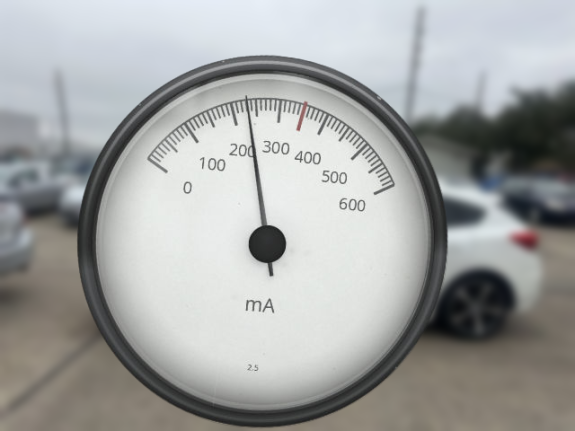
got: 230 mA
